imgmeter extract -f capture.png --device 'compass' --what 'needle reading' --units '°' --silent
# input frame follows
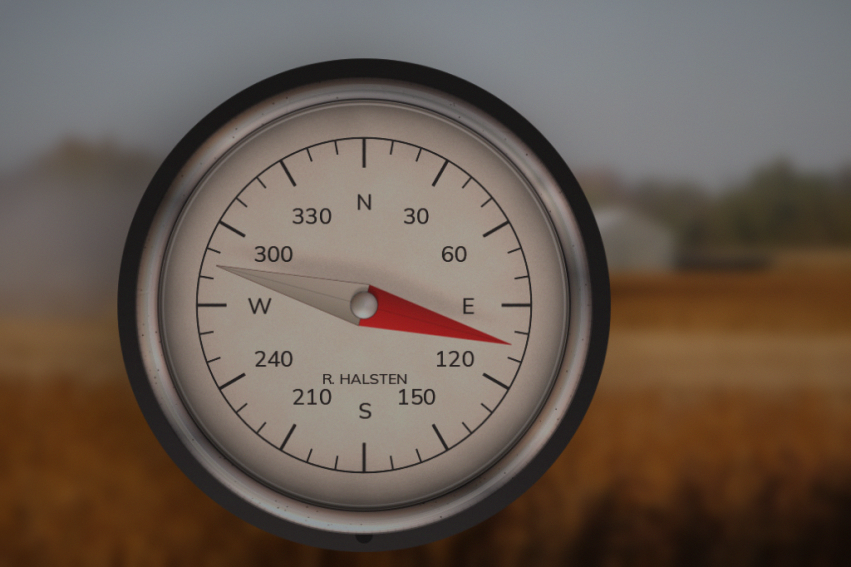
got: 105 °
